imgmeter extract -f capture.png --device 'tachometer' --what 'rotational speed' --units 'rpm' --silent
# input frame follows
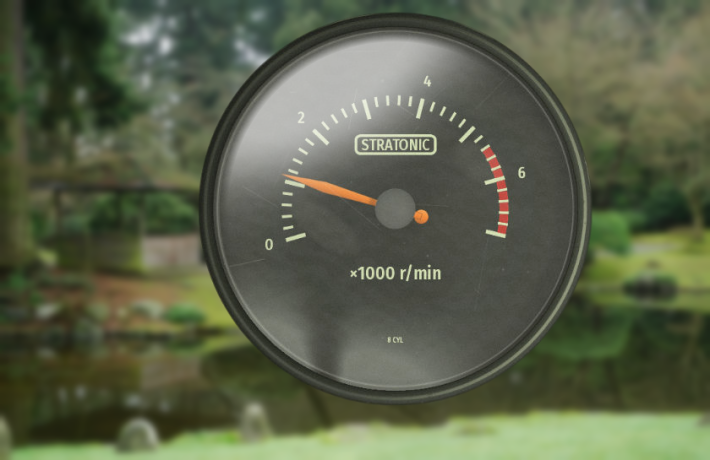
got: 1100 rpm
